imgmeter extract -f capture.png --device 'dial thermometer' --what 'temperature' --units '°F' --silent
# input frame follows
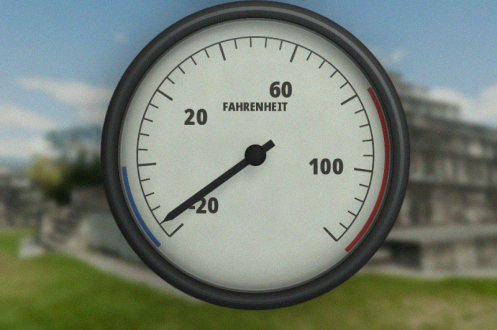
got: -16 °F
